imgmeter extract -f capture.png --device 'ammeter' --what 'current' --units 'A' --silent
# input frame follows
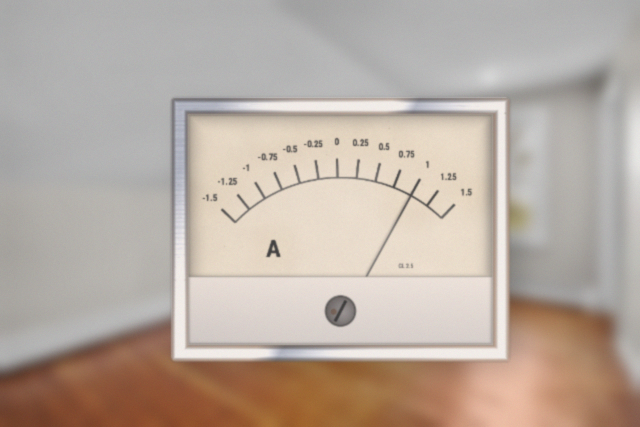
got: 1 A
